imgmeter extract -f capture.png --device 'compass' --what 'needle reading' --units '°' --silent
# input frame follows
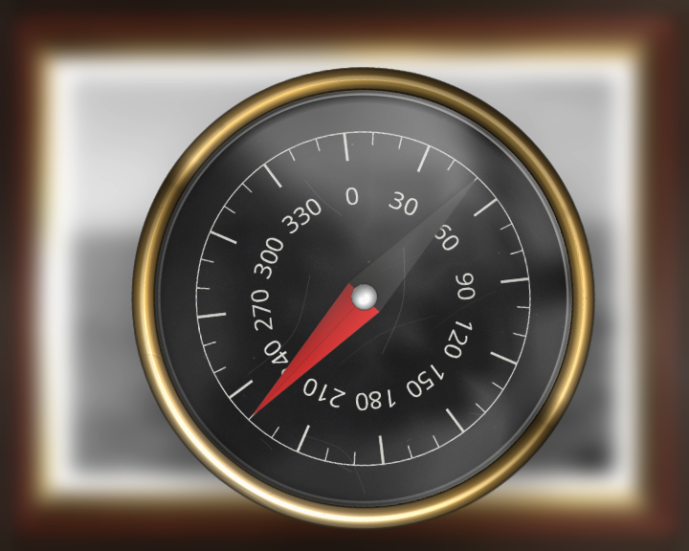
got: 230 °
